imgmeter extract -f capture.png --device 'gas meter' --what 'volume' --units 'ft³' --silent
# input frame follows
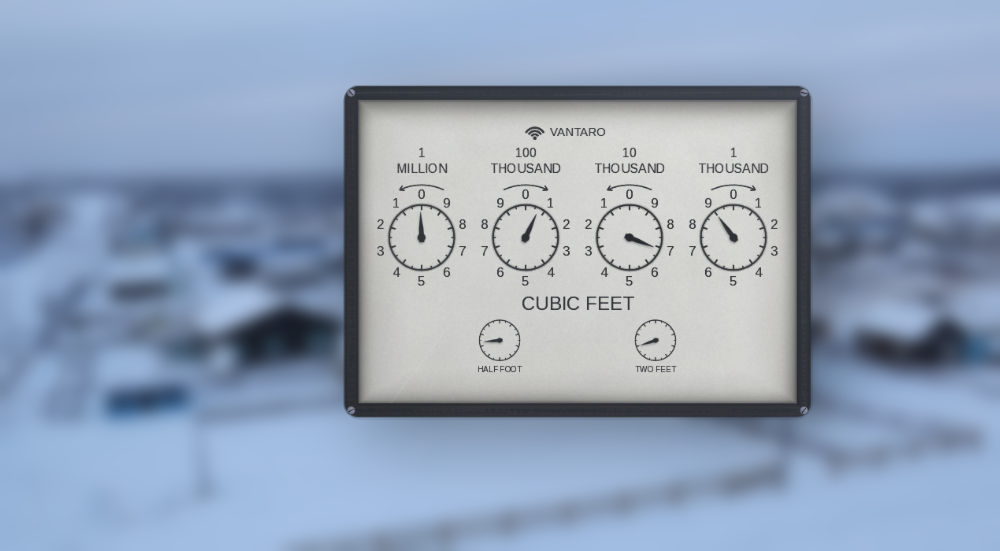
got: 6900 ft³
